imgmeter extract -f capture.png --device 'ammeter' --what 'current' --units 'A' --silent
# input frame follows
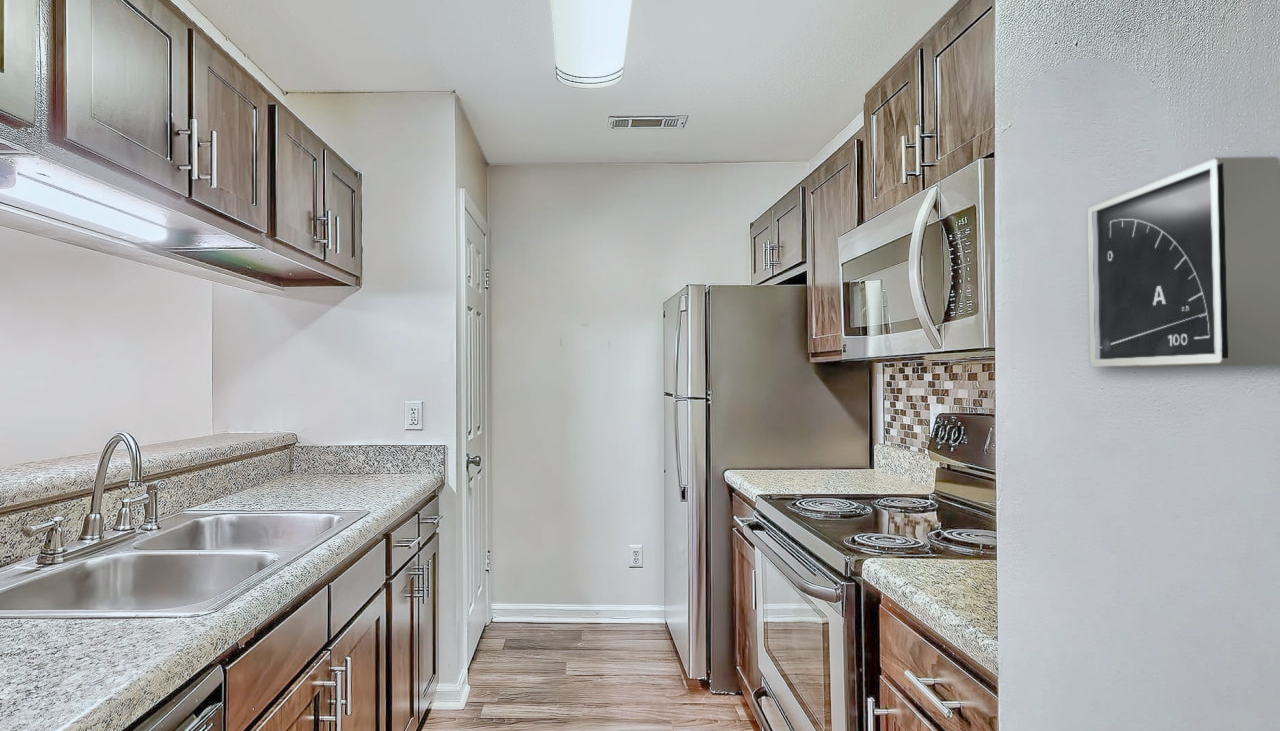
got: 90 A
